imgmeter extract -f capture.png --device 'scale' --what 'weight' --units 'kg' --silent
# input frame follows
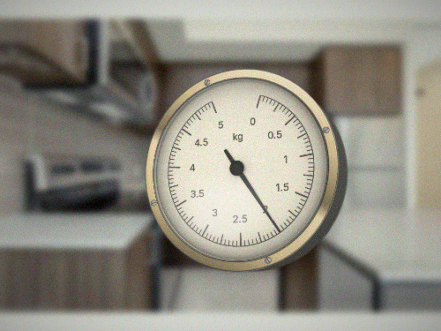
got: 2 kg
